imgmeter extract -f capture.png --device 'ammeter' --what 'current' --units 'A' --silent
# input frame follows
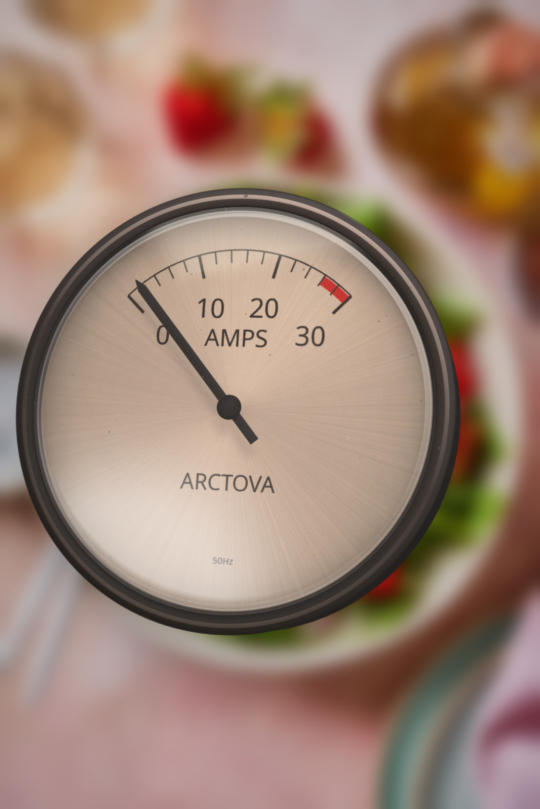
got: 2 A
